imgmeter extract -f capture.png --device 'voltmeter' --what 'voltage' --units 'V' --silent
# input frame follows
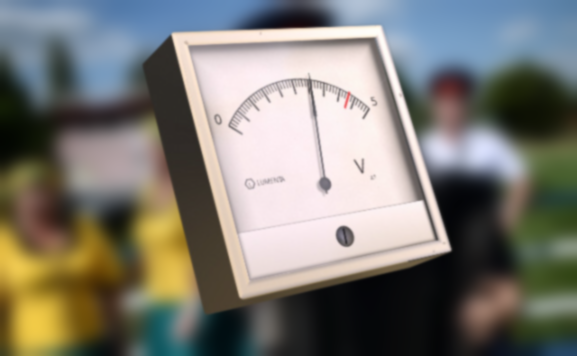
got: 3 V
